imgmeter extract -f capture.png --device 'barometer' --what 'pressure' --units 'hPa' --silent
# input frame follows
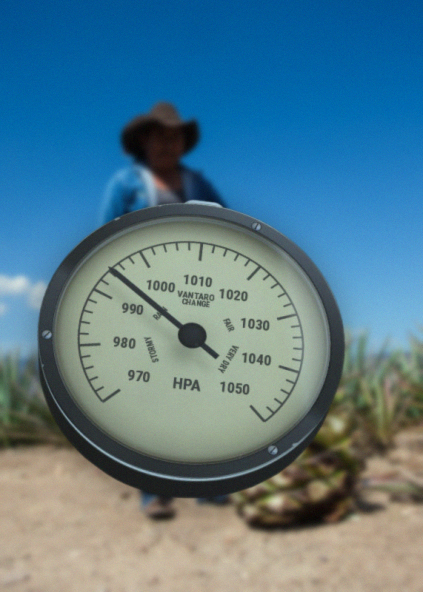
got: 994 hPa
